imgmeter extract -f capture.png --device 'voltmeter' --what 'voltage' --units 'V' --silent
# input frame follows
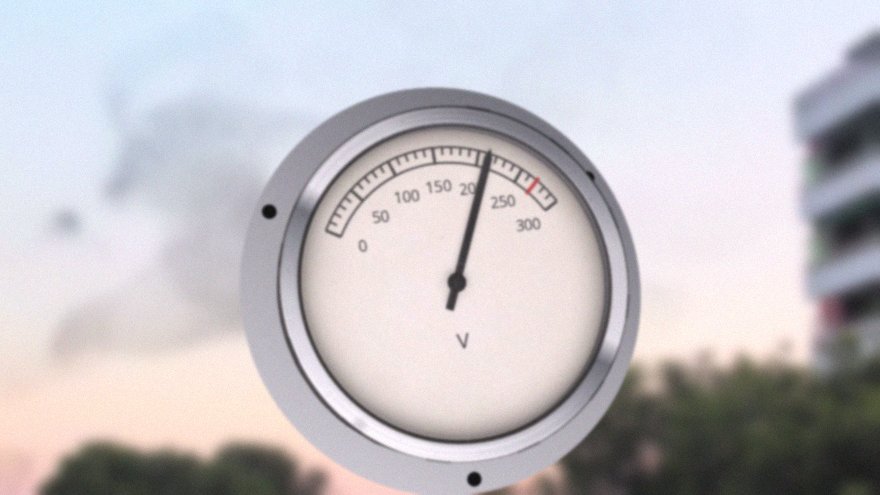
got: 210 V
